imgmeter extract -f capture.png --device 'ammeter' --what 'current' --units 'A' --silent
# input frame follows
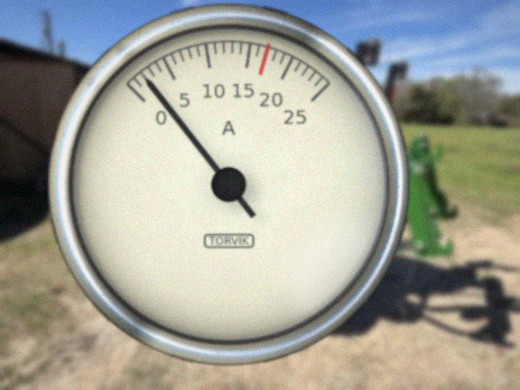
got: 2 A
